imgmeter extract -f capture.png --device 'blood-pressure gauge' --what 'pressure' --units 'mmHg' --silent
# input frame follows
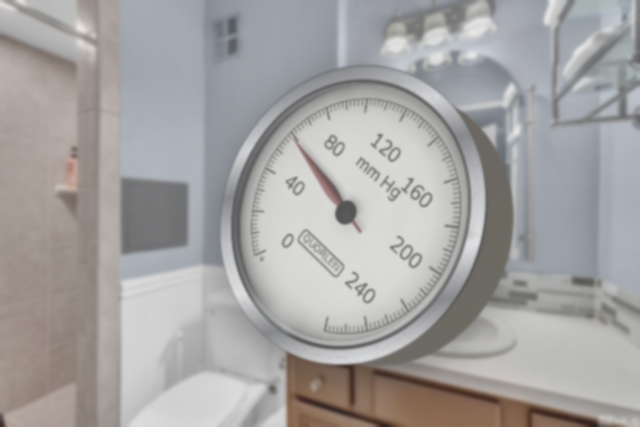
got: 60 mmHg
